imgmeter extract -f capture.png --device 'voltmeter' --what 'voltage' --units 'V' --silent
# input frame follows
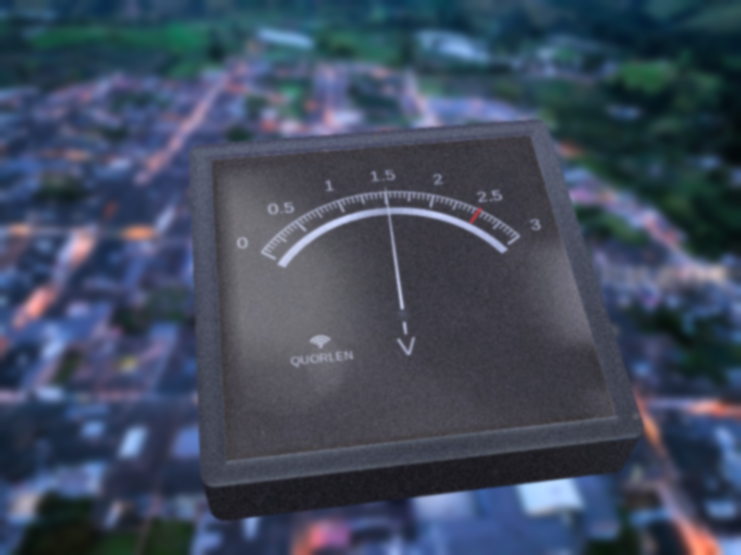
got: 1.5 V
